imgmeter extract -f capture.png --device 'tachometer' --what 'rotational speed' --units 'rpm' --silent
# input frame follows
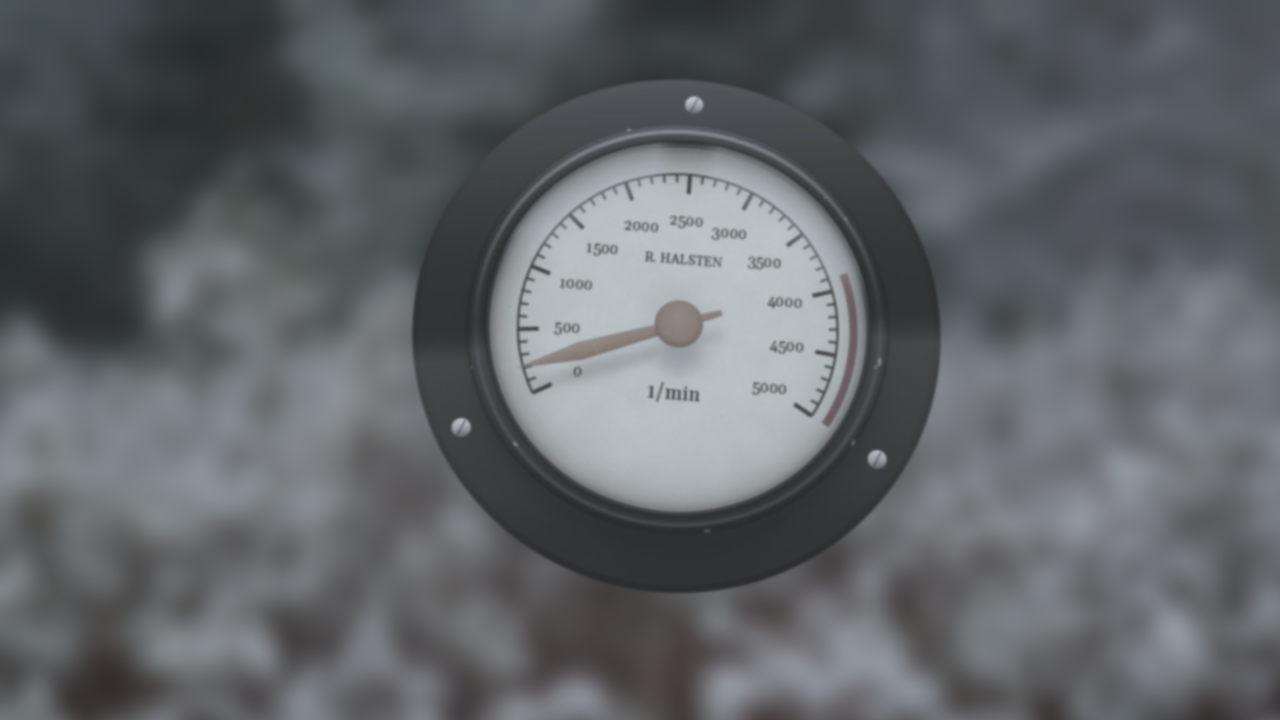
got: 200 rpm
